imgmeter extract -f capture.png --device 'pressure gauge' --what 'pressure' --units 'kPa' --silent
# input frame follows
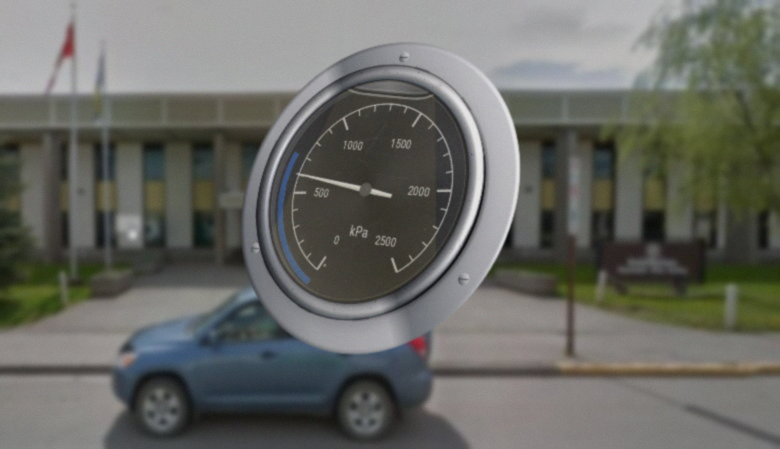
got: 600 kPa
